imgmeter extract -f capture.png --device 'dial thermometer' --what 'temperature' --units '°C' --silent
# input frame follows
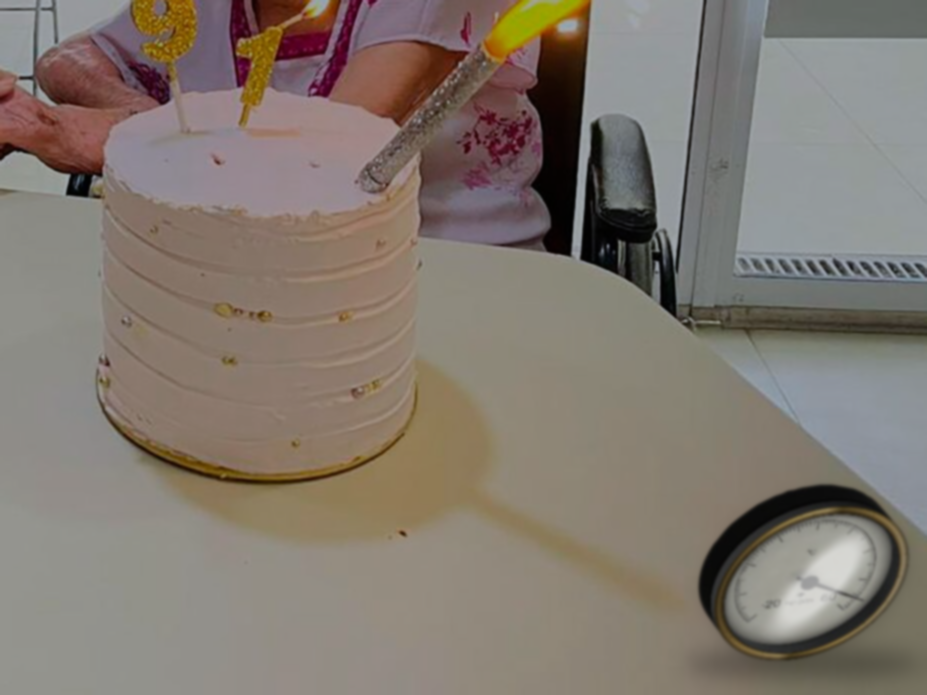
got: 55 °C
